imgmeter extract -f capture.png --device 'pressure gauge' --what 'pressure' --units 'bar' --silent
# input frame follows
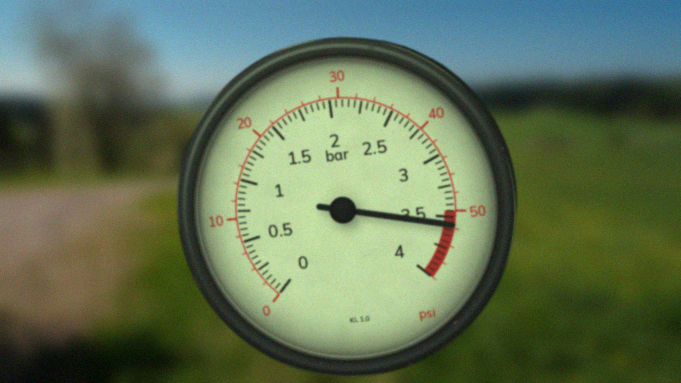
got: 3.55 bar
